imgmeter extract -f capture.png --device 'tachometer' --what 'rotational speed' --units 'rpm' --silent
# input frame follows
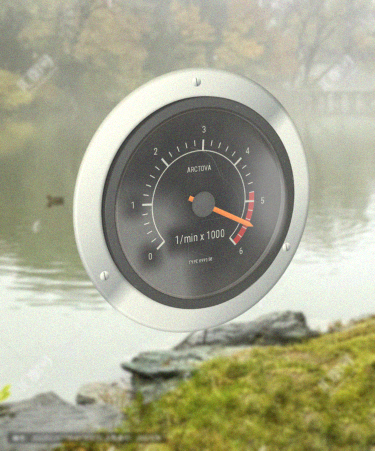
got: 5500 rpm
